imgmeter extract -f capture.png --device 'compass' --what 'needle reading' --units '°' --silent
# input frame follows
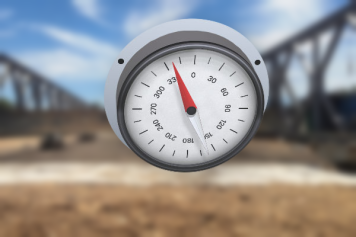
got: 337.5 °
